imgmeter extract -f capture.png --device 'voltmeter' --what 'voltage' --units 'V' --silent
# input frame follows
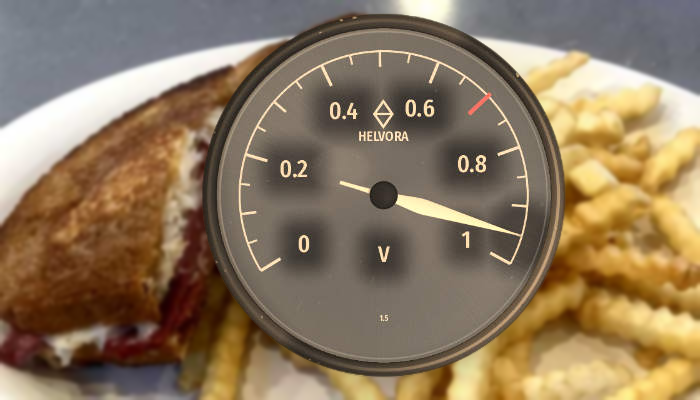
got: 0.95 V
